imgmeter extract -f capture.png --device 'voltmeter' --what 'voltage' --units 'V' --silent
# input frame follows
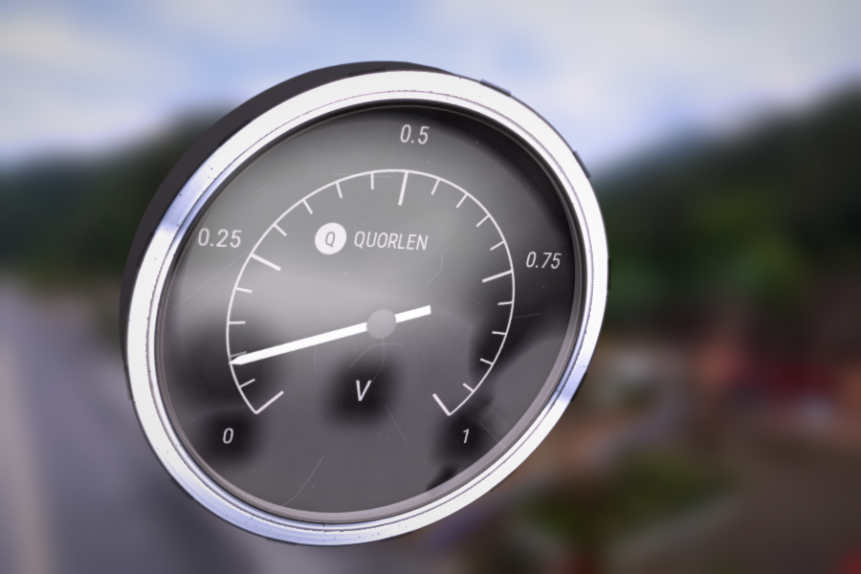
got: 0.1 V
